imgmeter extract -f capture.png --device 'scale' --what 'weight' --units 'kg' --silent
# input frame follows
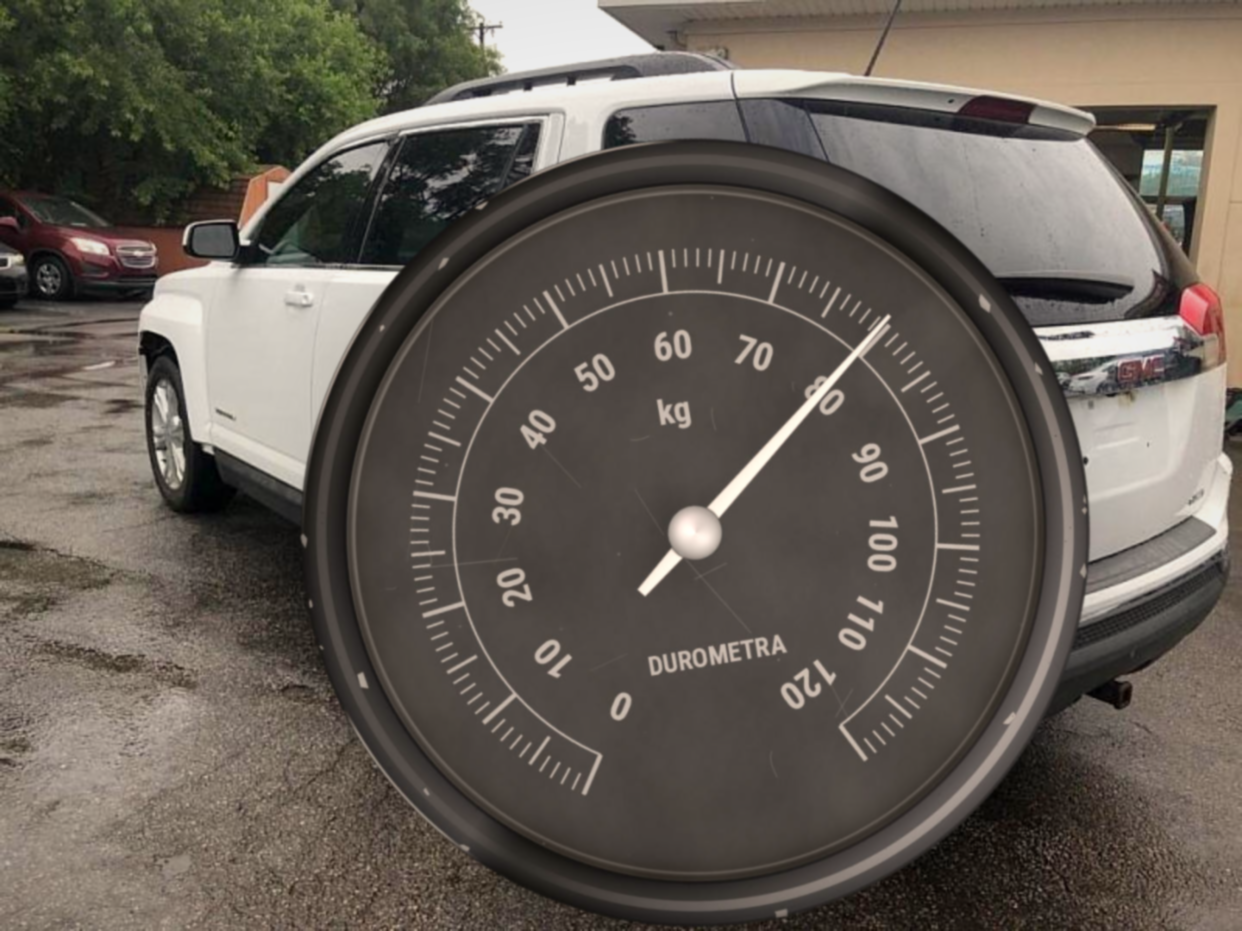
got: 79.5 kg
